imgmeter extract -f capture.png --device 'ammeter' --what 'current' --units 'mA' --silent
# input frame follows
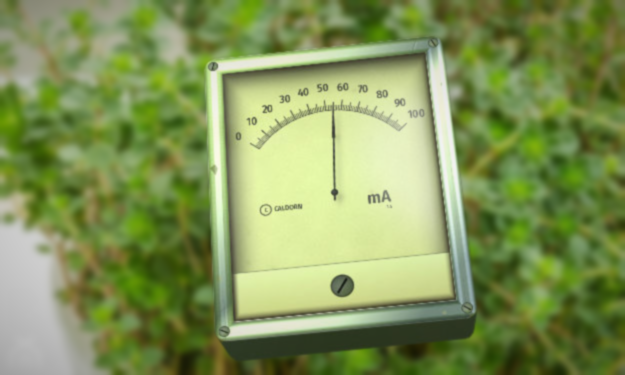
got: 55 mA
